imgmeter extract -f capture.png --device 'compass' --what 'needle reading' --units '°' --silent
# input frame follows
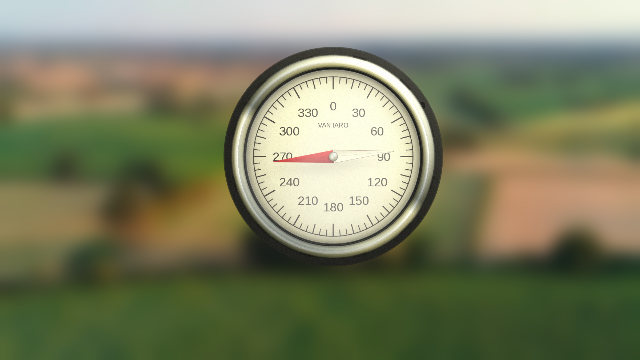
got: 265 °
